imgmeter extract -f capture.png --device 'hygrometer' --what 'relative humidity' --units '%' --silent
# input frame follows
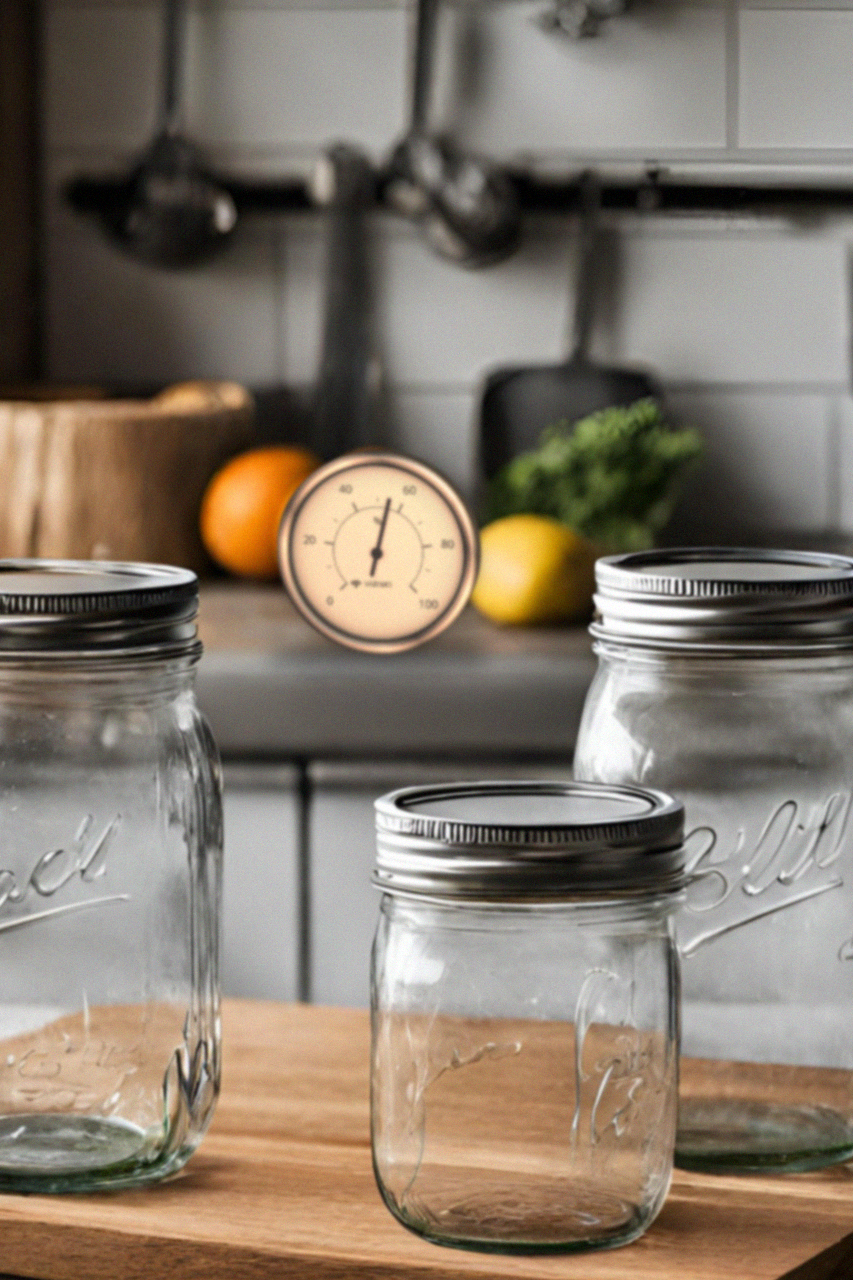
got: 55 %
